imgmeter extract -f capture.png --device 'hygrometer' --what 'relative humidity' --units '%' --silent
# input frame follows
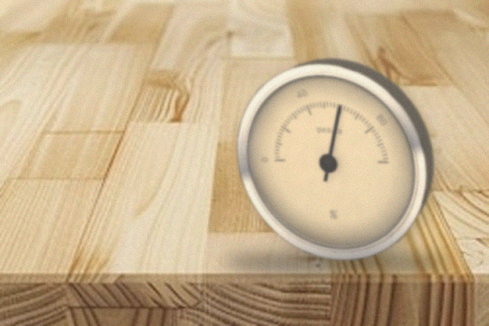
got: 60 %
